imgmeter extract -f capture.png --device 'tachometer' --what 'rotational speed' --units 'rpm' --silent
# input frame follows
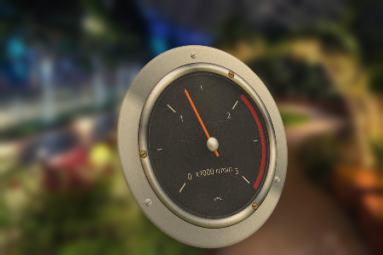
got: 1250 rpm
